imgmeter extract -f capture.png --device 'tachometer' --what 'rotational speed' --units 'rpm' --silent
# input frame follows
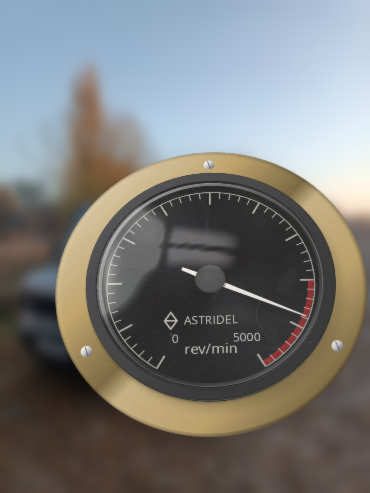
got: 4400 rpm
